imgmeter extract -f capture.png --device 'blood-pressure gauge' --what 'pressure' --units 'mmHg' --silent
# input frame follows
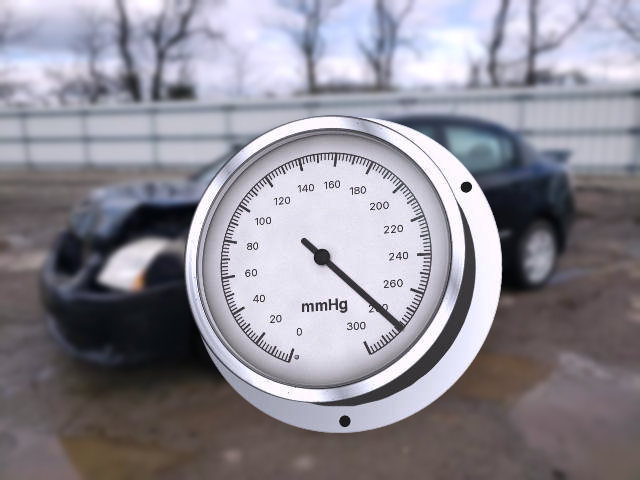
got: 280 mmHg
